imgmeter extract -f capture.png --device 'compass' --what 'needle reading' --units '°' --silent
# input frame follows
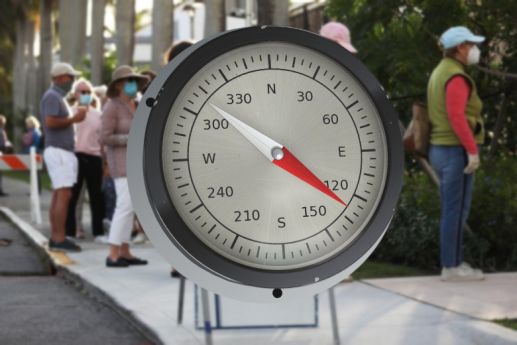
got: 130 °
